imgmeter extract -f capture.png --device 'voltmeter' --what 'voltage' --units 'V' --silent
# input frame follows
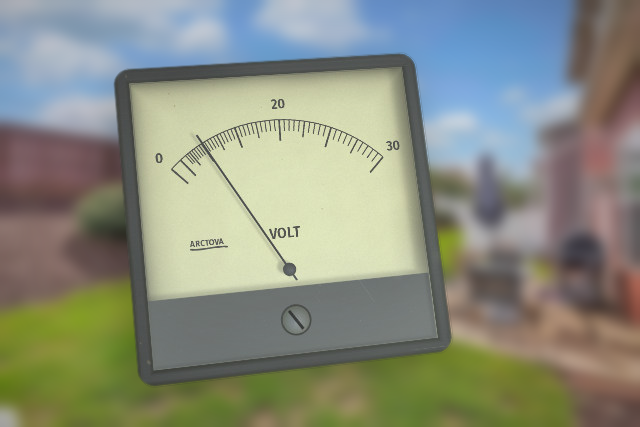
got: 10 V
